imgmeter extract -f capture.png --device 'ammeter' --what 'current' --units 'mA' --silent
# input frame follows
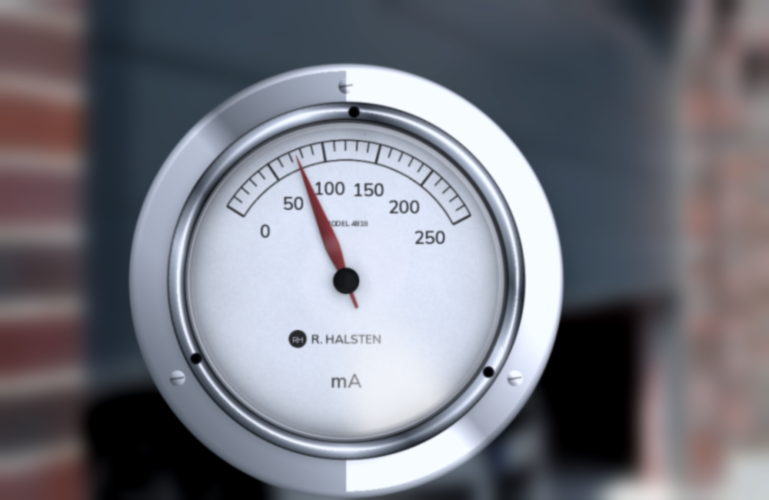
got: 75 mA
